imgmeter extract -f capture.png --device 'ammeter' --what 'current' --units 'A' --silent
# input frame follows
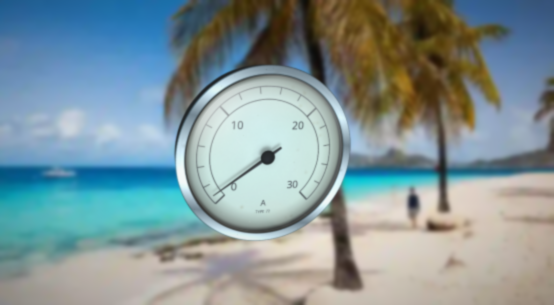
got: 1 A
